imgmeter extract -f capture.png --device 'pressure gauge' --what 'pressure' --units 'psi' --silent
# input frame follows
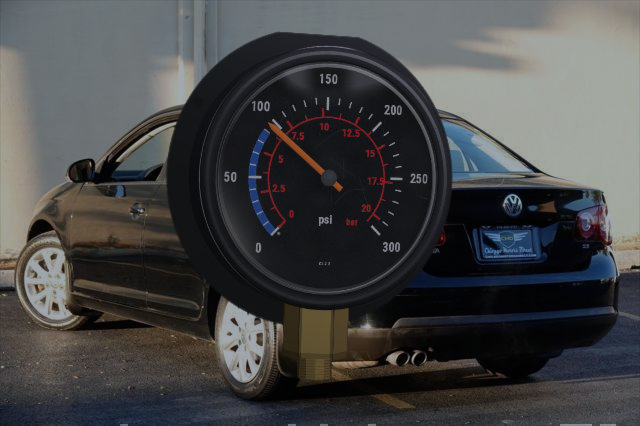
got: 95 psi
